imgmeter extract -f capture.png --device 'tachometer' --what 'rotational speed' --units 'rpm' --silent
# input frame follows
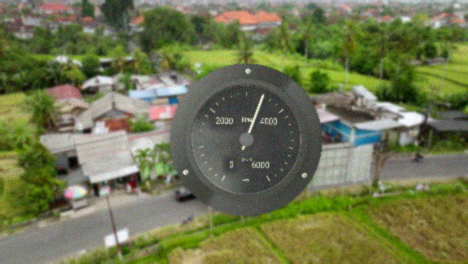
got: 3400 rpm
